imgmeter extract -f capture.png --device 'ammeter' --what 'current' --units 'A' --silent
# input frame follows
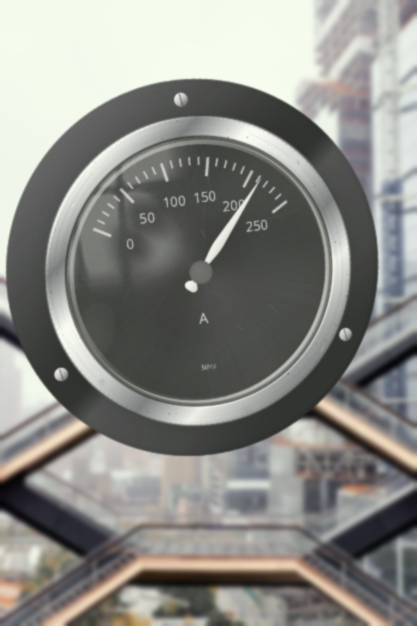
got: 210 A
